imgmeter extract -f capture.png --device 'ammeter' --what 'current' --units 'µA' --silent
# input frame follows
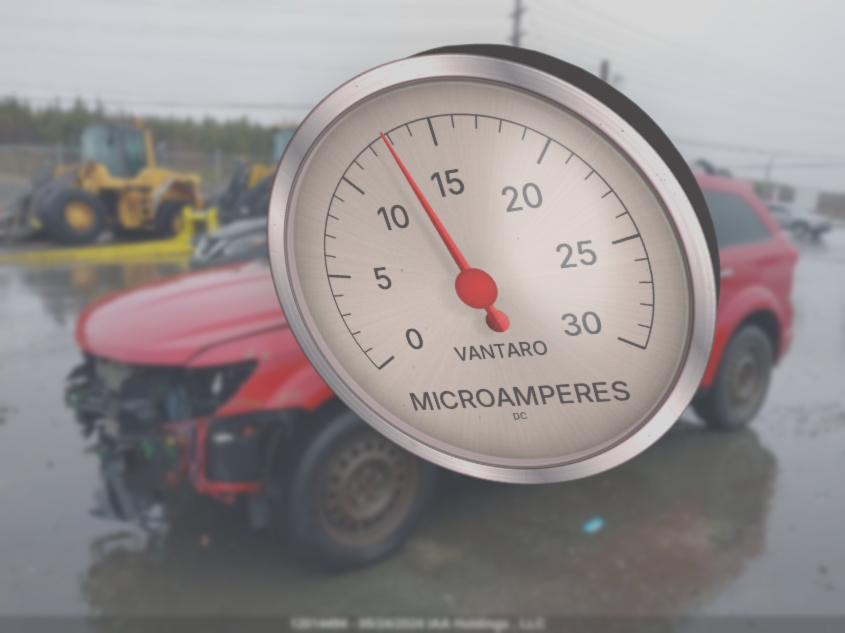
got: 13 µA
